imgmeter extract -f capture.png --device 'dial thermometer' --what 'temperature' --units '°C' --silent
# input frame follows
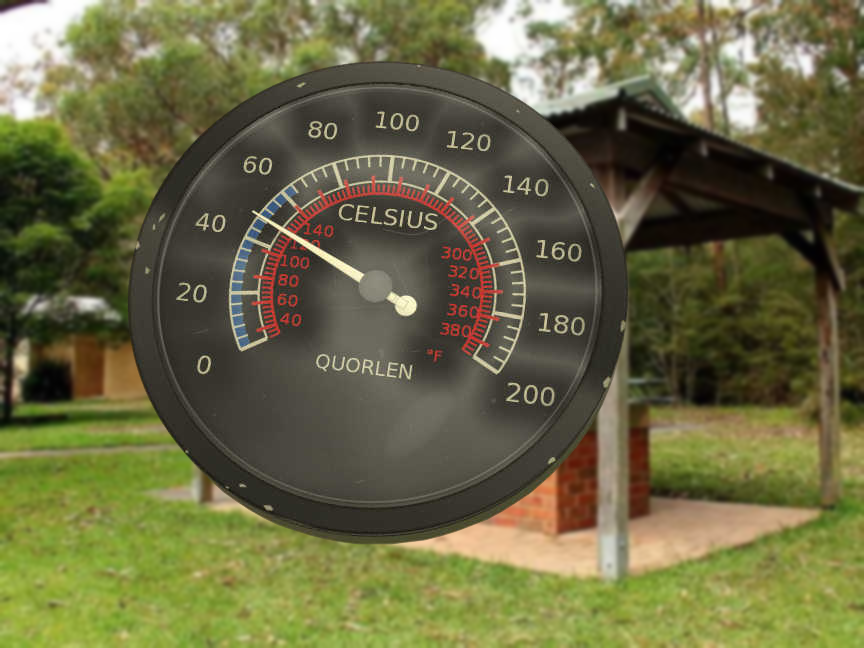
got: 48 °C
